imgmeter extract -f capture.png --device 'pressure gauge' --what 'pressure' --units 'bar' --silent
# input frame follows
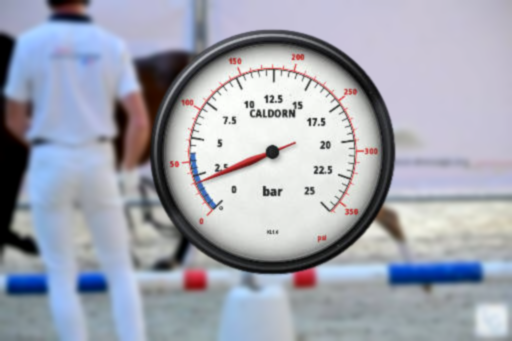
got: 2 bar
